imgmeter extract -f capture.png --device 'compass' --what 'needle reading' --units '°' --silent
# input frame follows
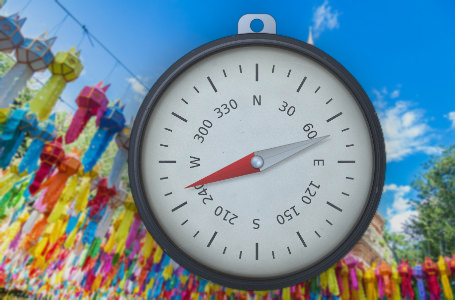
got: 250 °
